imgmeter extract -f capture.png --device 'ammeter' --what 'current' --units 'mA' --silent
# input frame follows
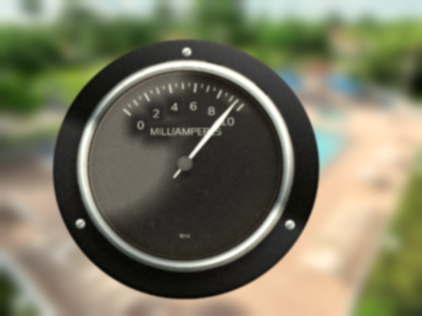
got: 9.5 mA
